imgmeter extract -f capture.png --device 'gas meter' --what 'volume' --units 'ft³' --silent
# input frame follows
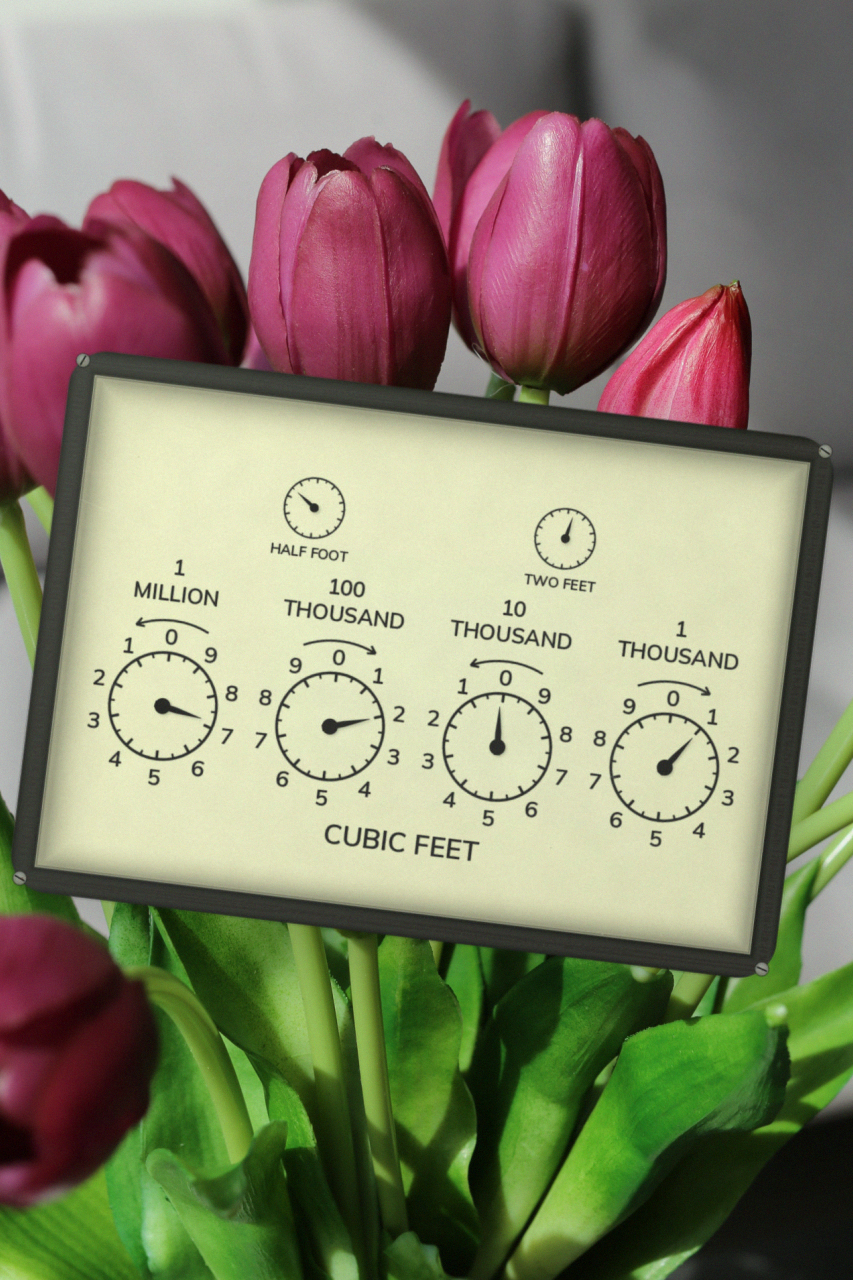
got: 720100 ft³
